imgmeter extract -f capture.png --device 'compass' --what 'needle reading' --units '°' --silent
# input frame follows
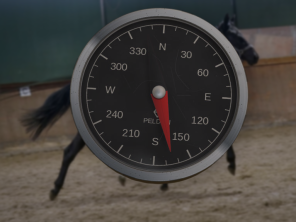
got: 165 °
